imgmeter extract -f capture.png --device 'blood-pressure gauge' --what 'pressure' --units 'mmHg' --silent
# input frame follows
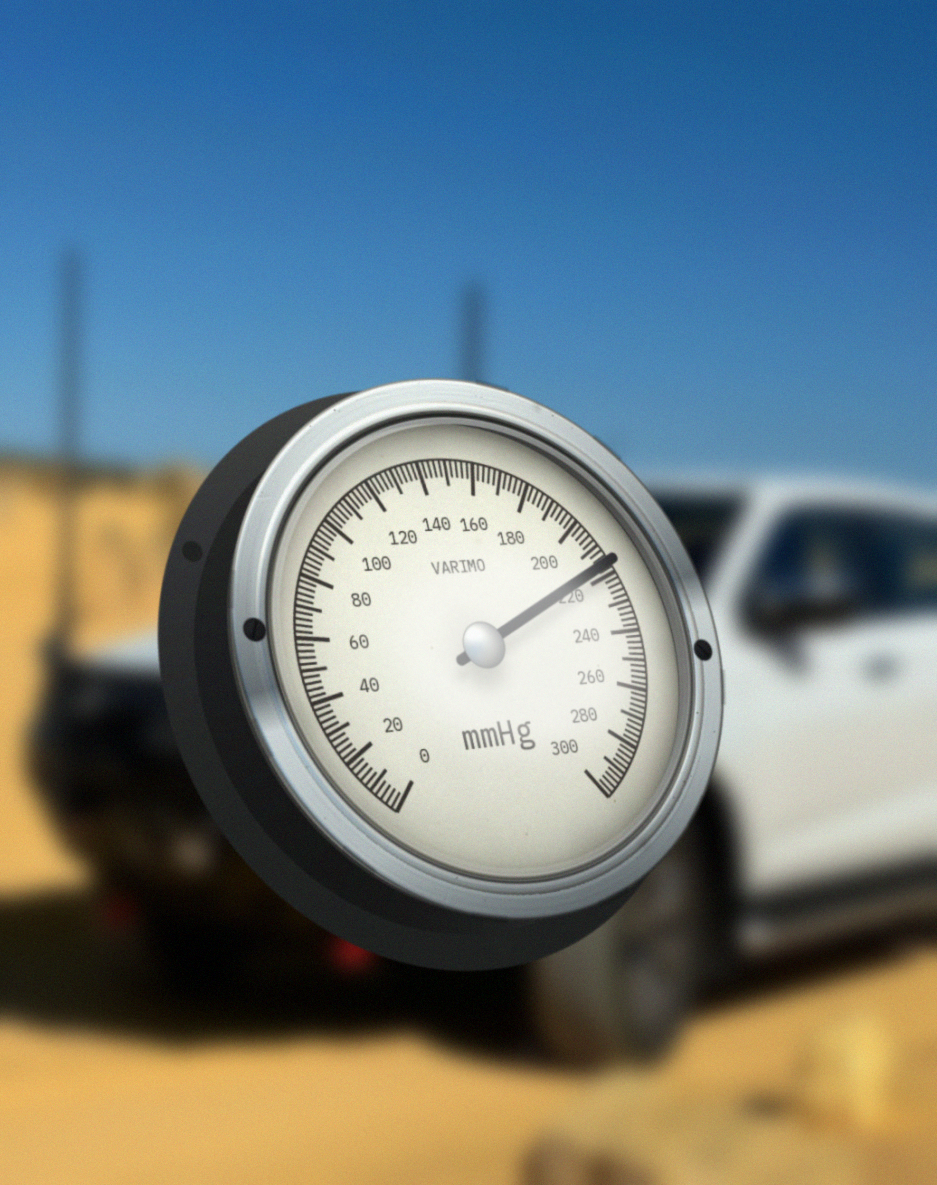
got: 216 mmHg
